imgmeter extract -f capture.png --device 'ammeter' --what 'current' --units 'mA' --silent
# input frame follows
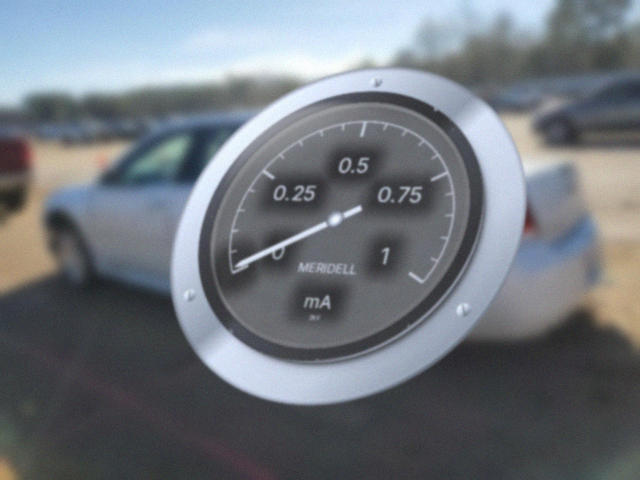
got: 0 mA
